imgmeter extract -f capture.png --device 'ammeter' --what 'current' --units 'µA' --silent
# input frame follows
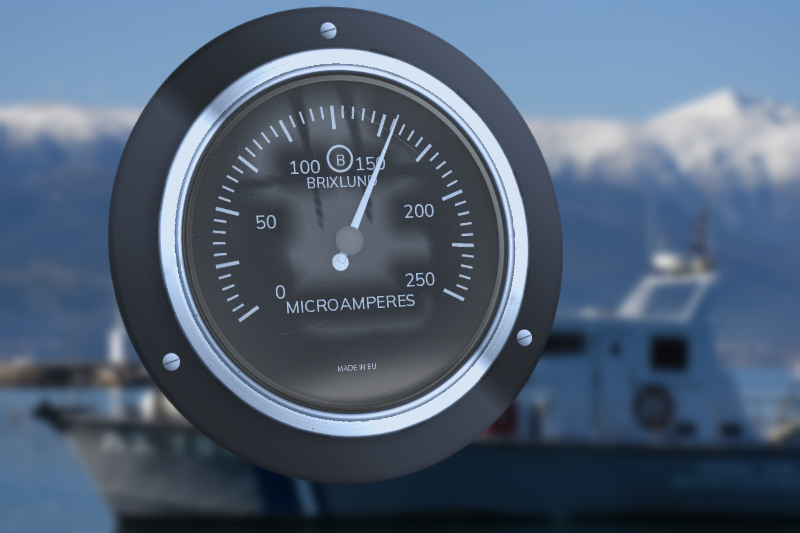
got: 155 µA
